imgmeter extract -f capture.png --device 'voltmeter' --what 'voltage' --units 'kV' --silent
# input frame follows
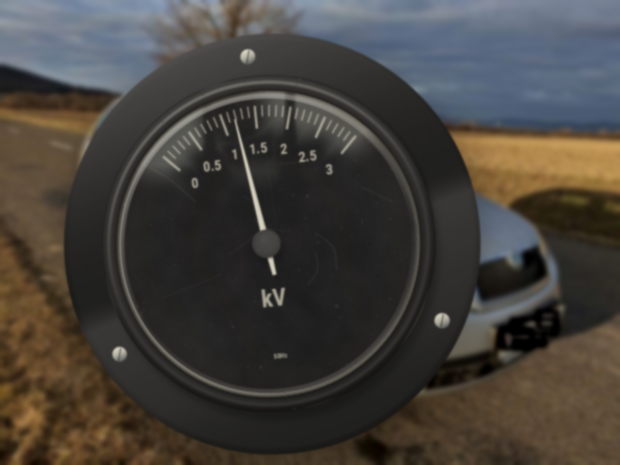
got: 1.2 kV
